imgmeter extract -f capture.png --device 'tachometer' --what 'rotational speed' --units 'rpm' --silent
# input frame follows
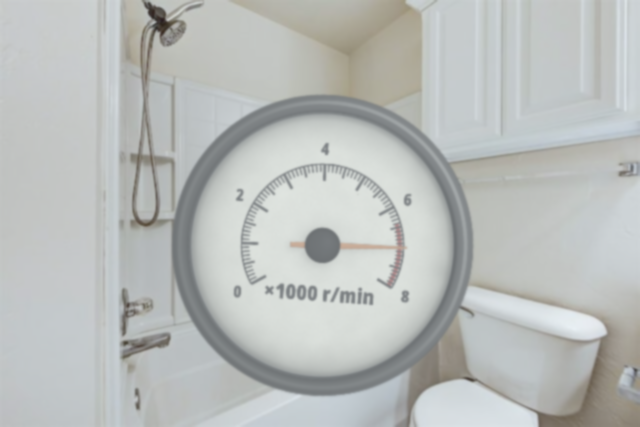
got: 7000 rpm
